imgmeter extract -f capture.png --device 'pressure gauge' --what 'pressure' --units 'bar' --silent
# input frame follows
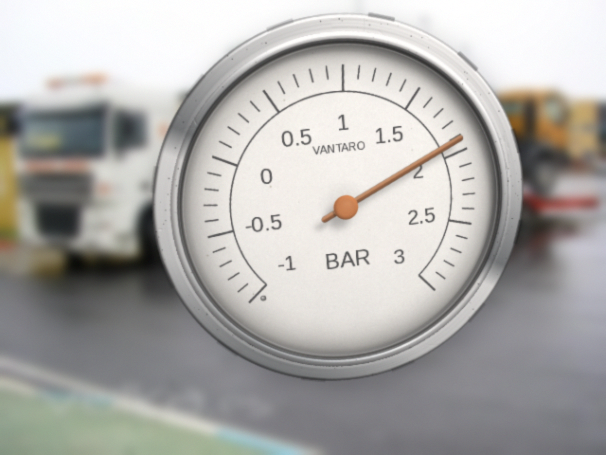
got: 1.9 bar
